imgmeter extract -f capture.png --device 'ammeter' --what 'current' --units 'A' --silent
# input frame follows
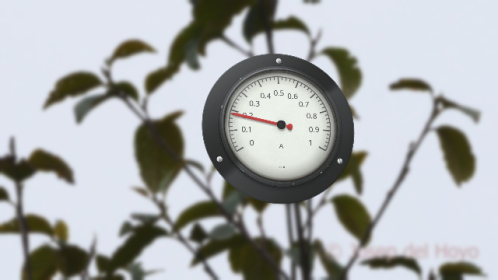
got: 0.18 A
